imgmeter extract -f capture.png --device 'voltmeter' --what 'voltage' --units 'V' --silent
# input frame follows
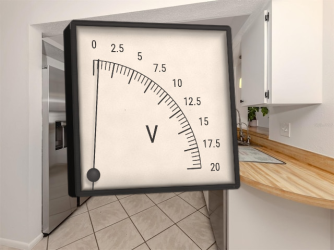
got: 0.5 V
